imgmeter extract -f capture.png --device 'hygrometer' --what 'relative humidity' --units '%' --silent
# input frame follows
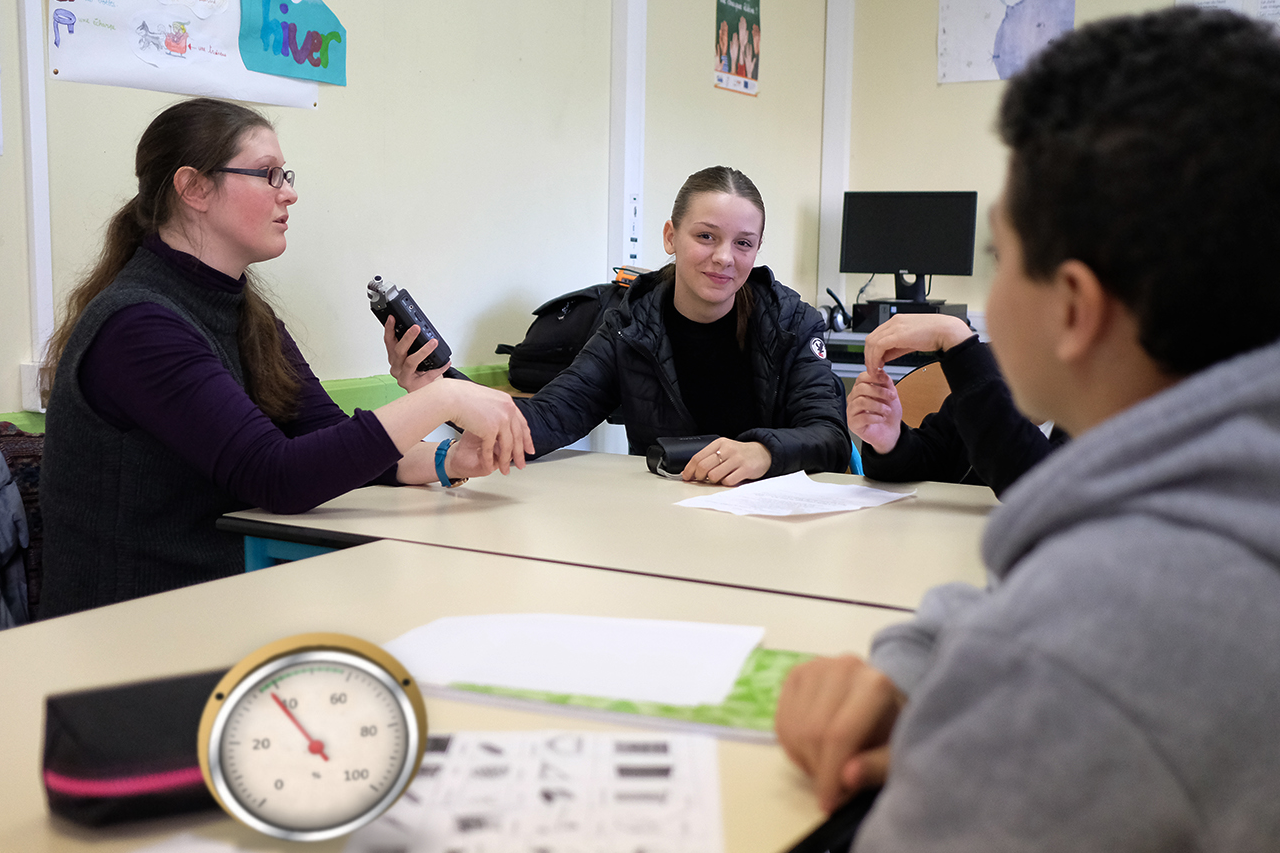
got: 38 %
